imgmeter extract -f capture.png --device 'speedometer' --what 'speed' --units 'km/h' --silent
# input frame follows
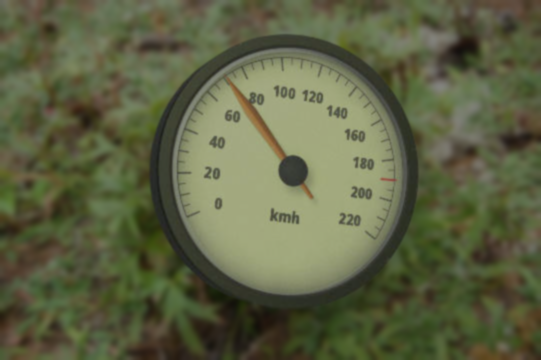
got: 70 km/h
